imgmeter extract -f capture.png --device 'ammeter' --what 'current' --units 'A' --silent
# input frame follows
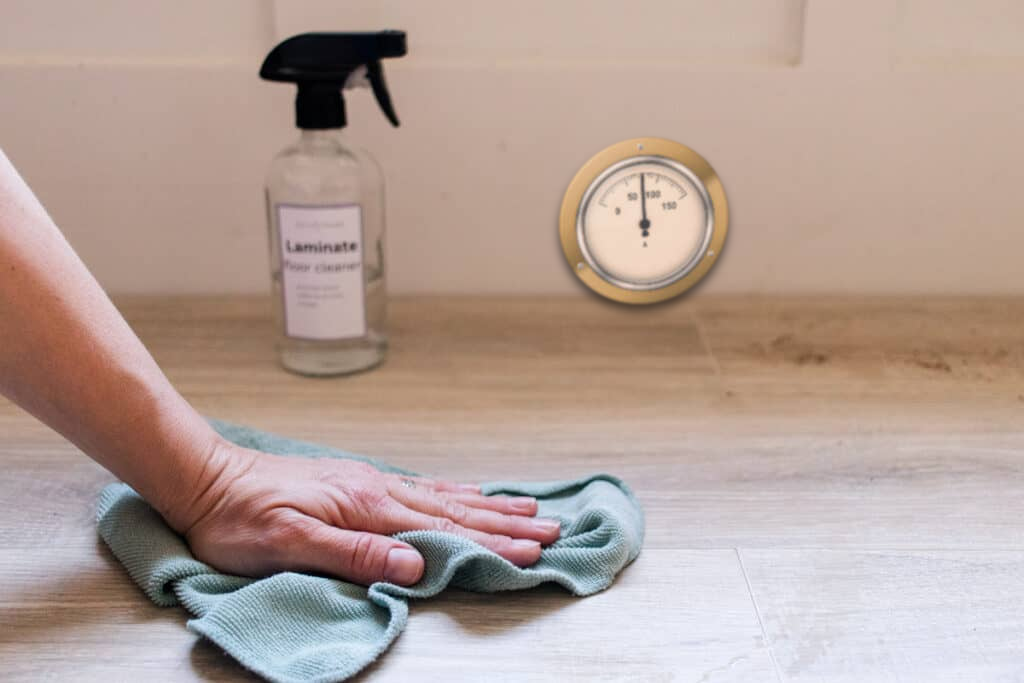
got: 75 A
